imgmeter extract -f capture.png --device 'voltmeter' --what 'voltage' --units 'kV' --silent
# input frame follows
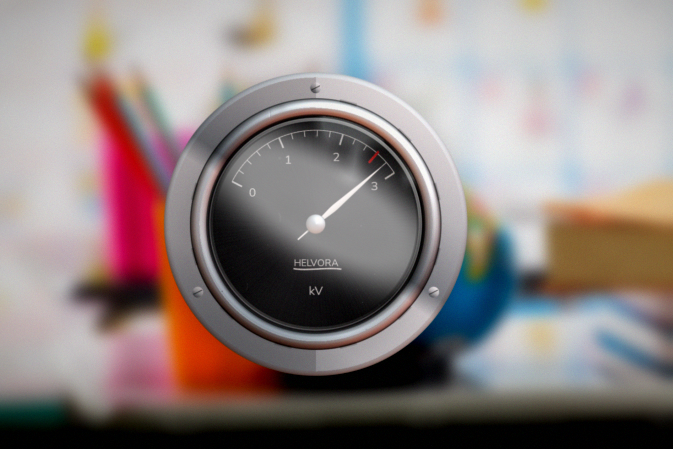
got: 2.8 kV
